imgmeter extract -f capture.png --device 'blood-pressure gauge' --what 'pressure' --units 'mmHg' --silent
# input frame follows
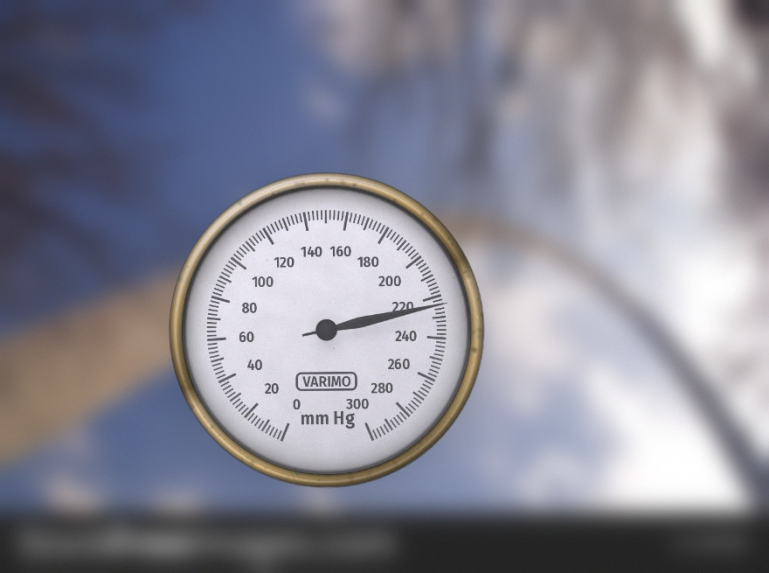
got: 224 mmHg
